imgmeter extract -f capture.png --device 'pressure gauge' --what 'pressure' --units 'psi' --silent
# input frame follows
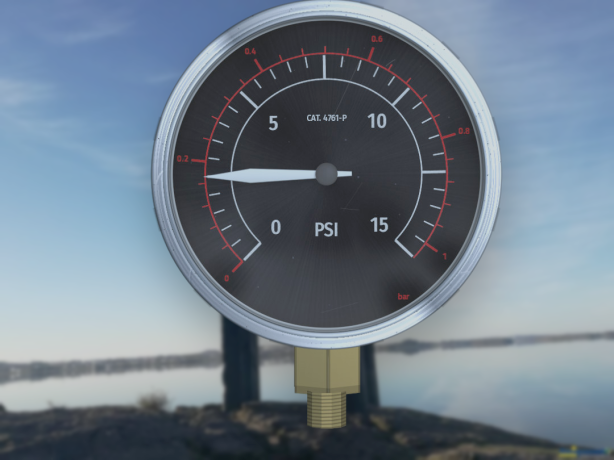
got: 2.5 psi
